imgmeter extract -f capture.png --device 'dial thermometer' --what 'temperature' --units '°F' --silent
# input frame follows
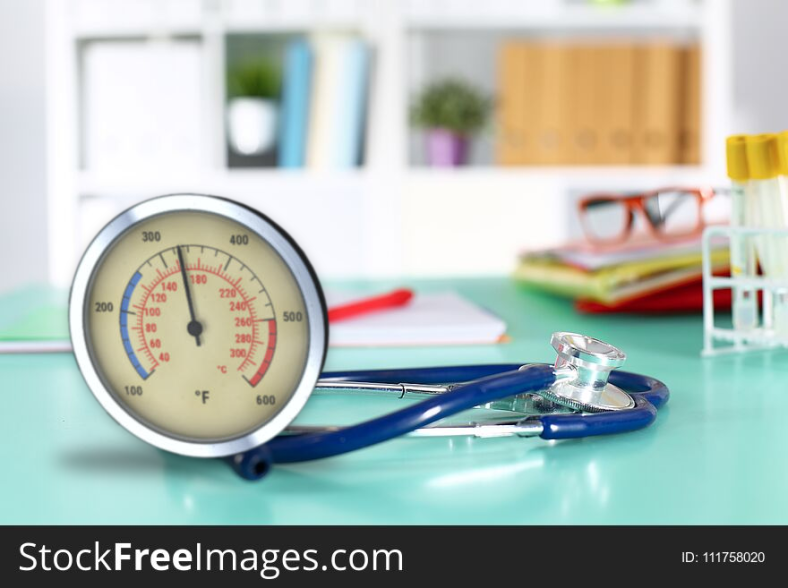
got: 330 °F
